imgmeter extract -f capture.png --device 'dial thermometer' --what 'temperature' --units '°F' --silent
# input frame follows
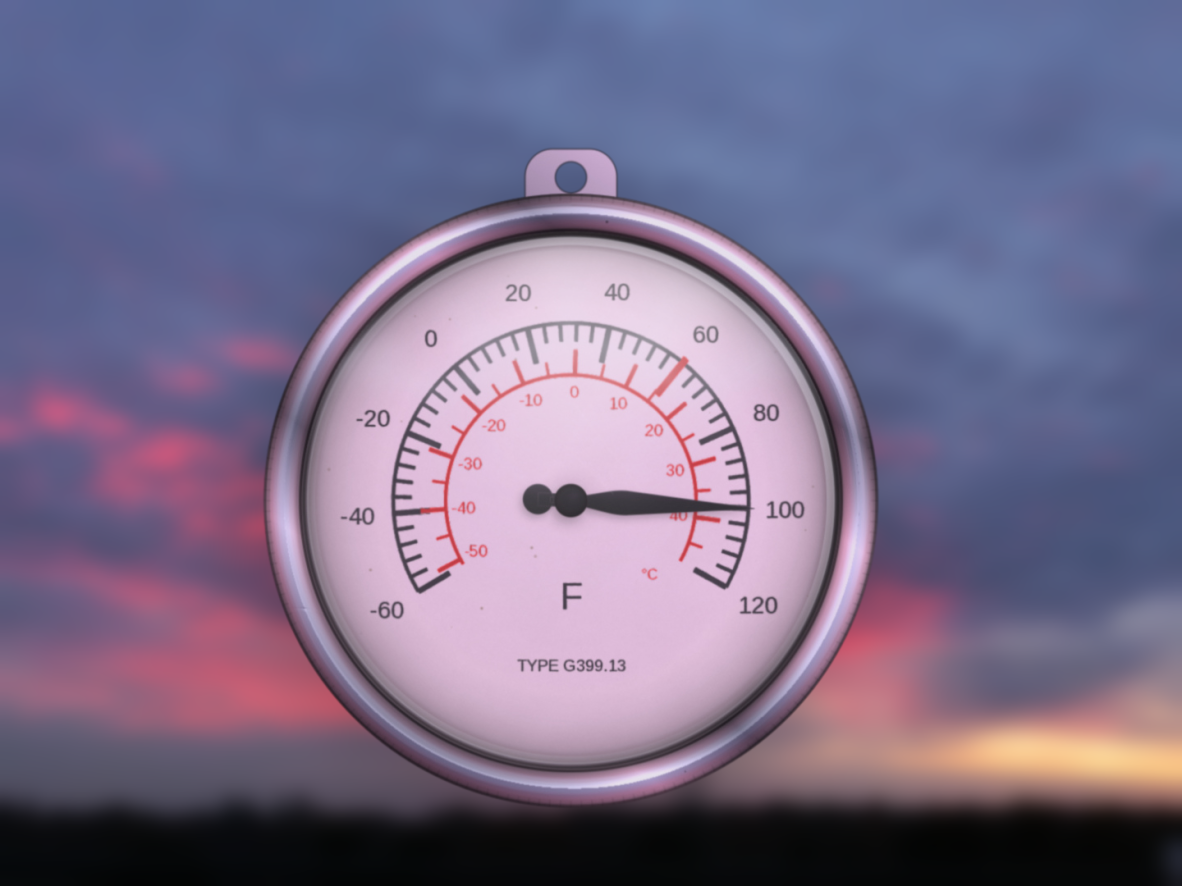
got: 100 °F
